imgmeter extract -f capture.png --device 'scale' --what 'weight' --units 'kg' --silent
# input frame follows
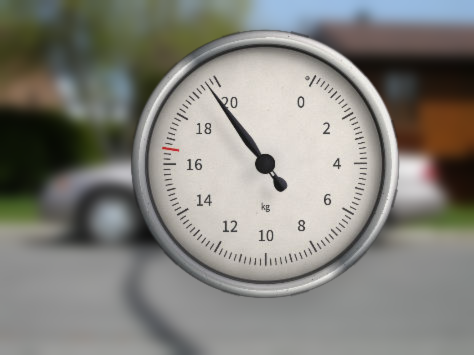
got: 19.6 kg
